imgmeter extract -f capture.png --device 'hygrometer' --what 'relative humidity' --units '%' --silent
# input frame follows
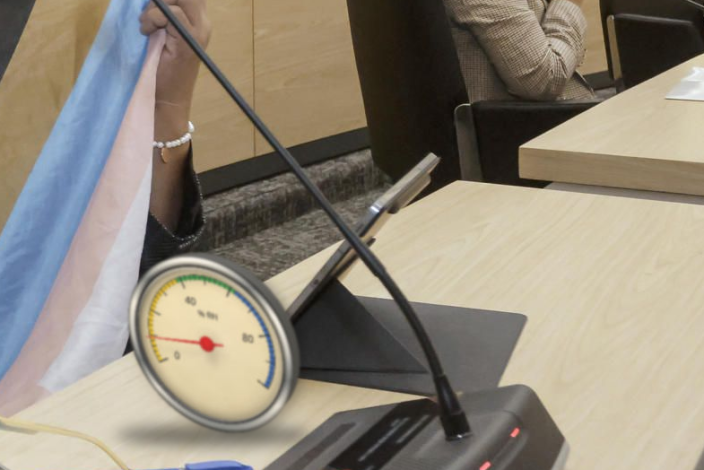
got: 10 %
